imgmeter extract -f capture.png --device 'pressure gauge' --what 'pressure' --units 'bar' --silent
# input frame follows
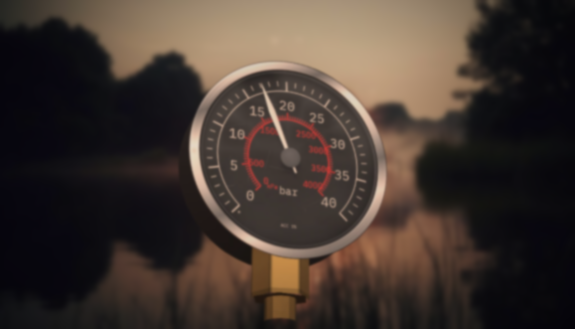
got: 17 bar
